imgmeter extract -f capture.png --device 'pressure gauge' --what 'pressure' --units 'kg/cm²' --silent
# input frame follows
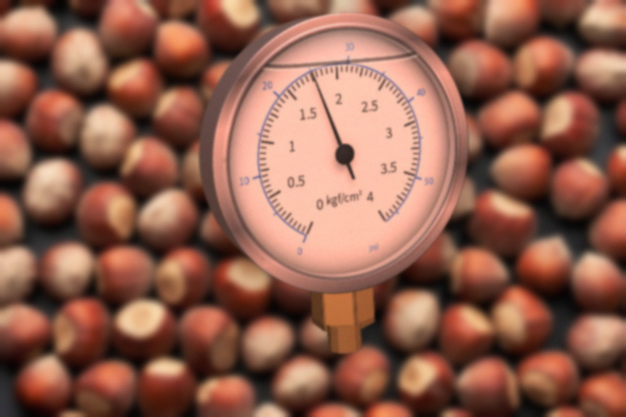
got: 1.75 kg/cm²
